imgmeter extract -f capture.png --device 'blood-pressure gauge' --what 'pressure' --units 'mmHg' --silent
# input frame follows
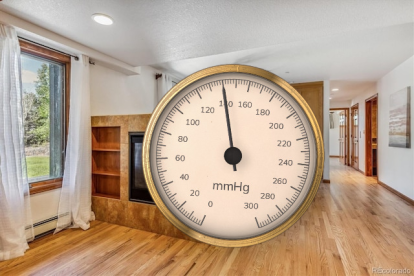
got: 140 mmHg
